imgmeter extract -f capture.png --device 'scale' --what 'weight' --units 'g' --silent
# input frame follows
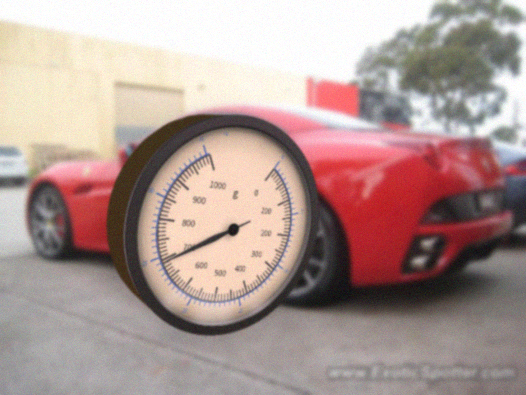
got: 700 g
